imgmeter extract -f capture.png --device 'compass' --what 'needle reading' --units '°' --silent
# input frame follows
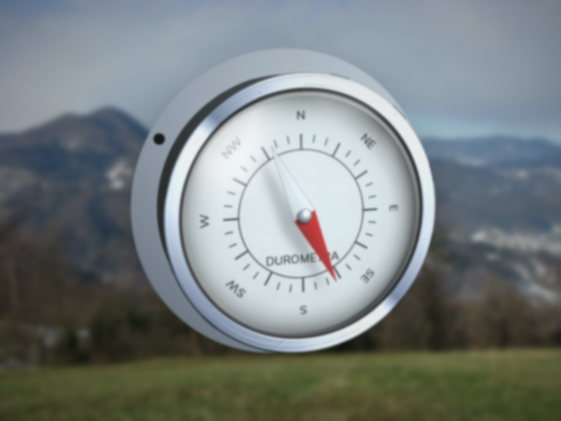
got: 155 °
